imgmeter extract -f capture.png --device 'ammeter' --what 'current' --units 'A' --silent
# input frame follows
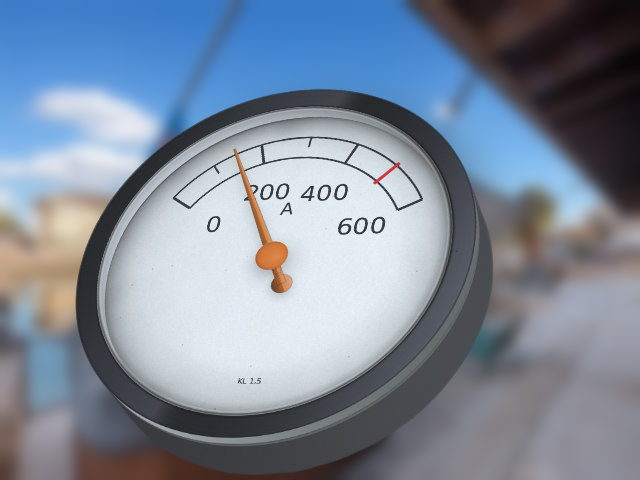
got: 150 A
